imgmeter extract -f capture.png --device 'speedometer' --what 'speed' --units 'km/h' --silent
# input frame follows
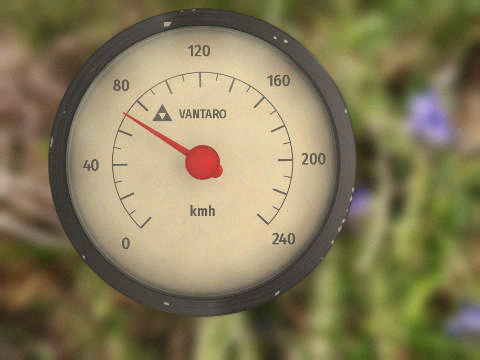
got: 70 km/h
